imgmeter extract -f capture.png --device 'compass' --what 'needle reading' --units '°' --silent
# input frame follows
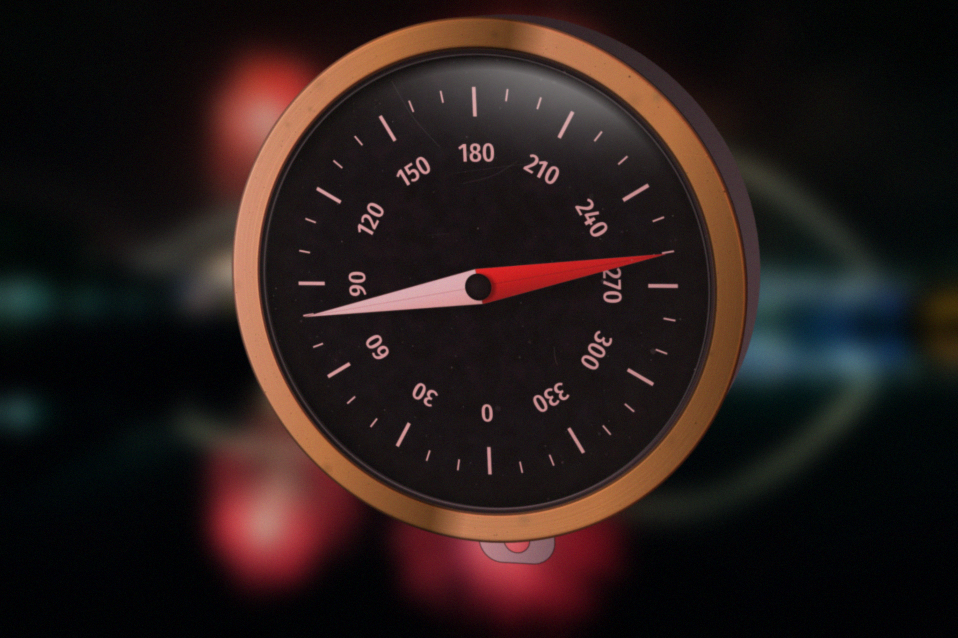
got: 260 °
